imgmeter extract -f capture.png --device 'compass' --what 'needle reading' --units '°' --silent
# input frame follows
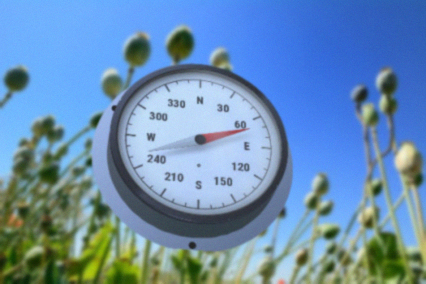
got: 70 °
